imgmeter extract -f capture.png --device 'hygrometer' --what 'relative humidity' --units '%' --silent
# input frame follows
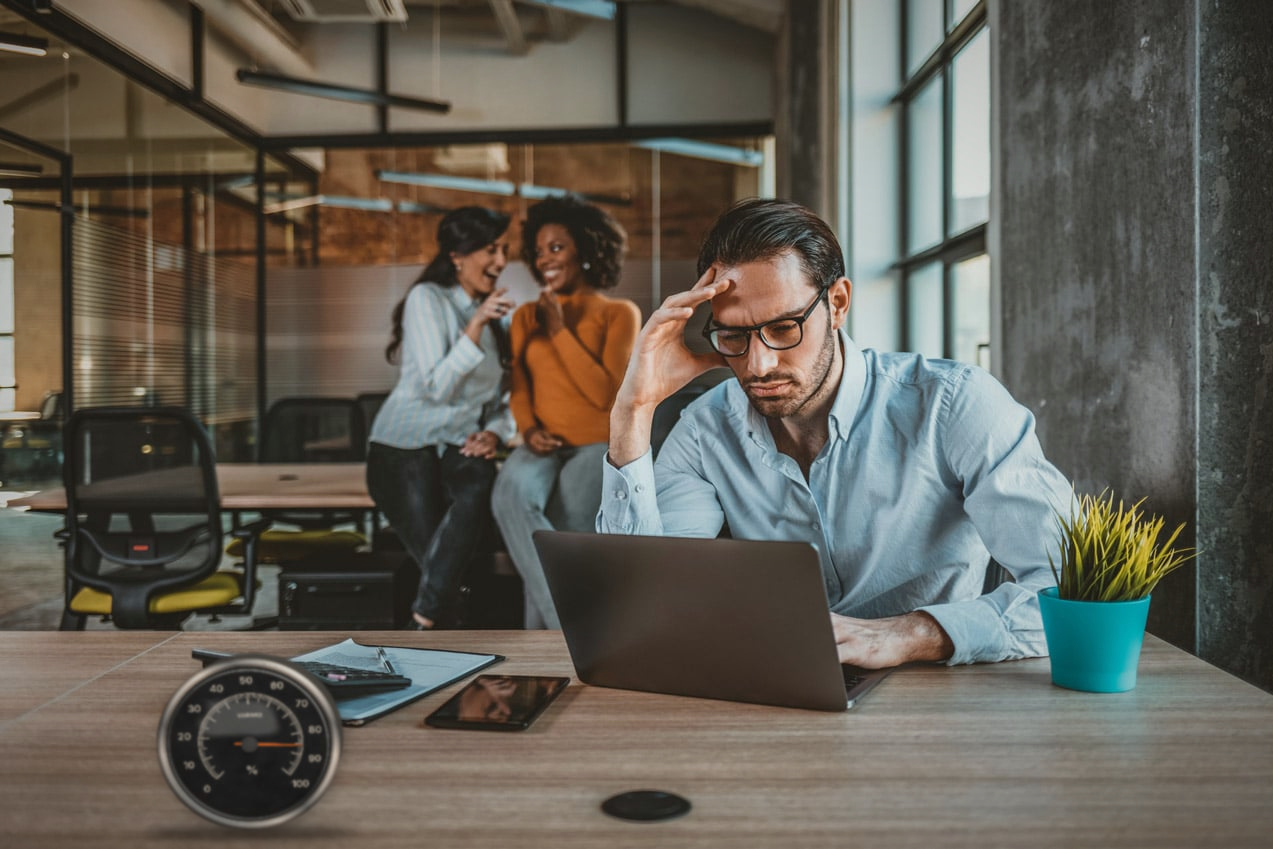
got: 85 %
